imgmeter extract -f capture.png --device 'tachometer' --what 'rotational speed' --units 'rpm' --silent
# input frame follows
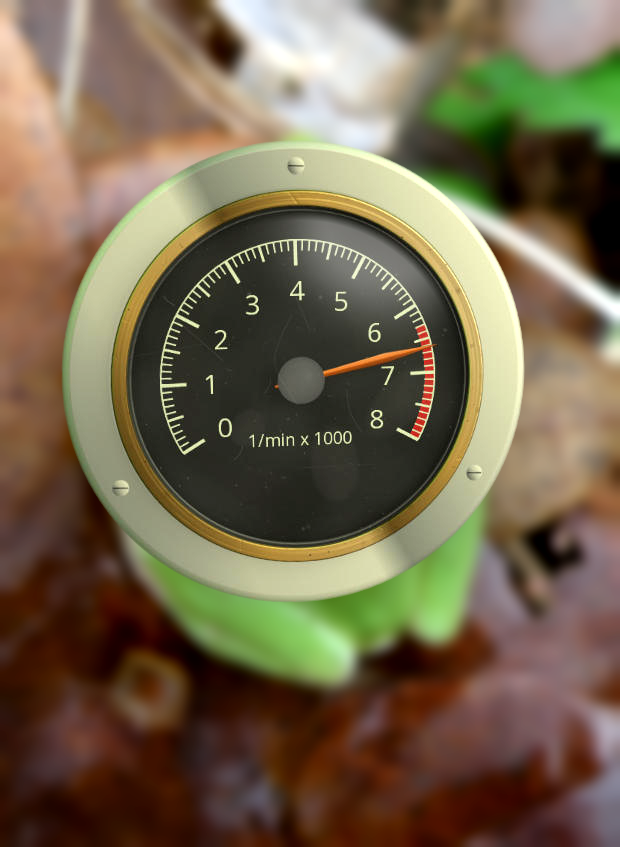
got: 6600 rpm
